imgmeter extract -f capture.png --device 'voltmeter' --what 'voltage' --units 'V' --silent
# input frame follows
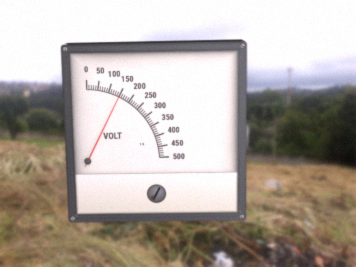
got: 150 V
